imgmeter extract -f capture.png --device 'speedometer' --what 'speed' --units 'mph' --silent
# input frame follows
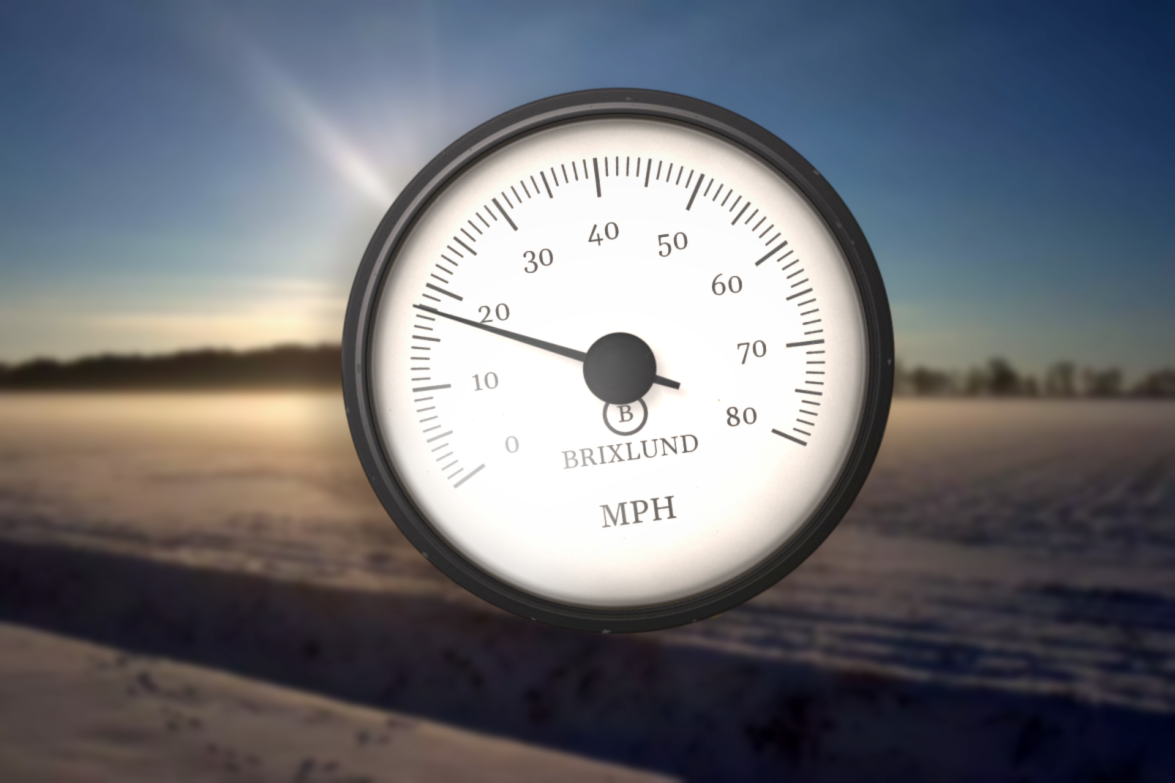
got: 18 mph
